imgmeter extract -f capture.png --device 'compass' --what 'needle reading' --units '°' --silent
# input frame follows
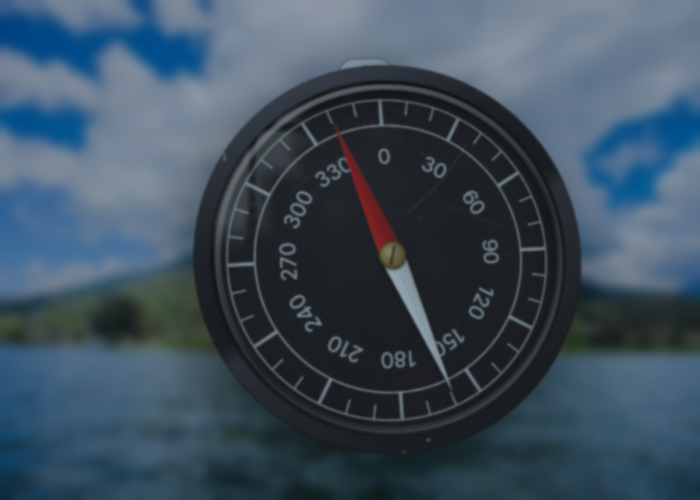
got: 340 °
